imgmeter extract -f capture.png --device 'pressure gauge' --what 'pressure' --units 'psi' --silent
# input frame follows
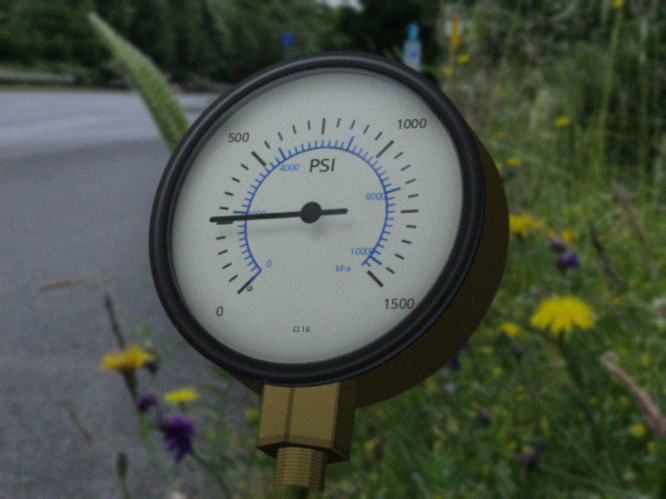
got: 250 psi
